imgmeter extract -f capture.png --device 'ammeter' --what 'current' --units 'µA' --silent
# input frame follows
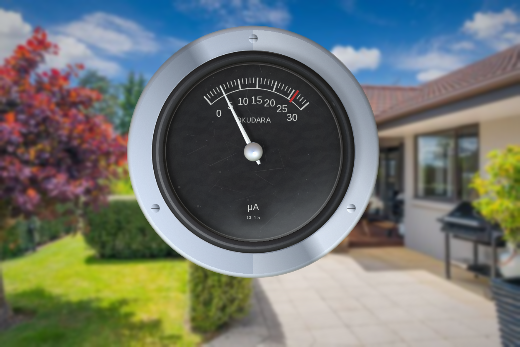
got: 5 µA
